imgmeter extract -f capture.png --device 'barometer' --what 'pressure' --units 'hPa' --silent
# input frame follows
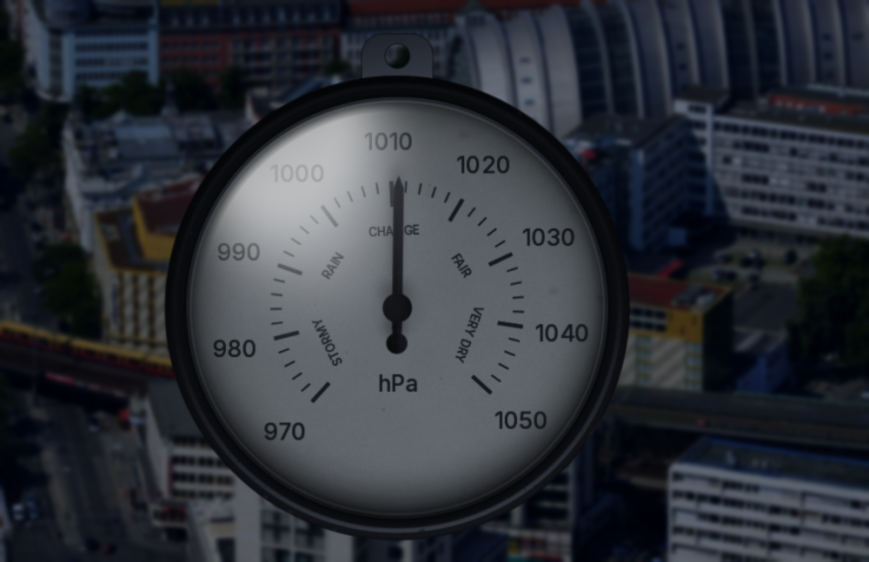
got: 1011 hPa
